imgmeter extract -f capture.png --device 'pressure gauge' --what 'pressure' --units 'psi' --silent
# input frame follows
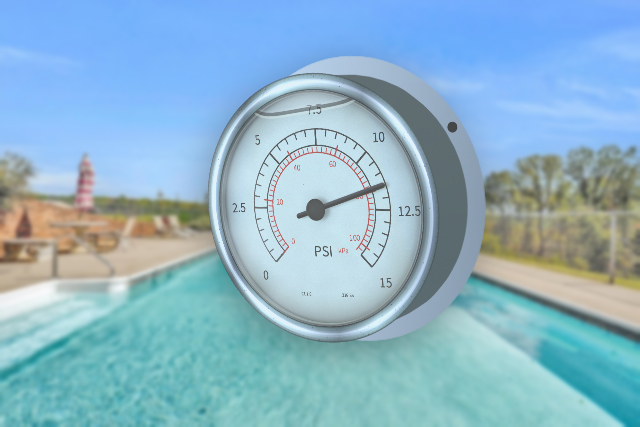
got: 11.5 psi
